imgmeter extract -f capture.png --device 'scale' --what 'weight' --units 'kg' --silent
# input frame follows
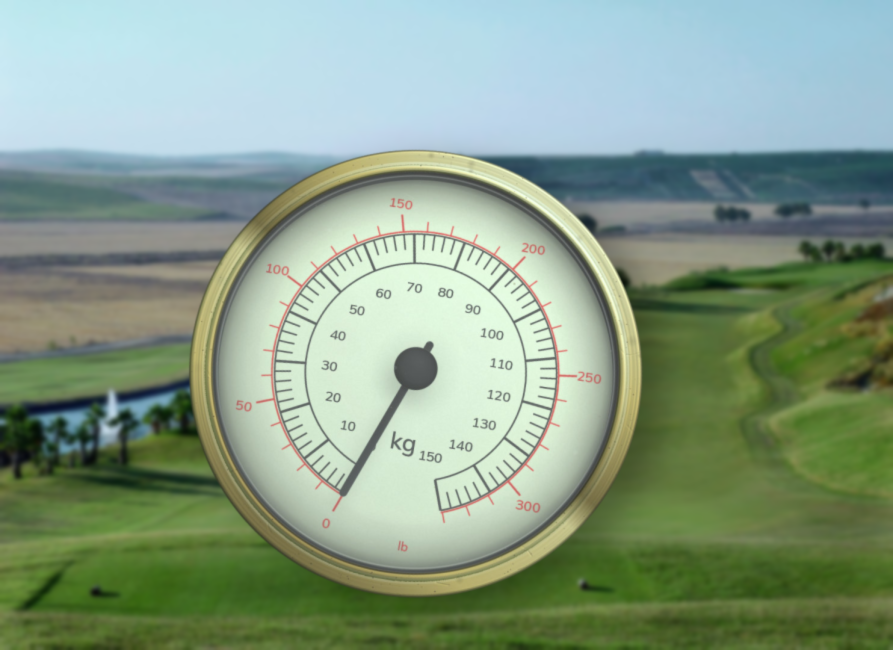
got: 0 kg
